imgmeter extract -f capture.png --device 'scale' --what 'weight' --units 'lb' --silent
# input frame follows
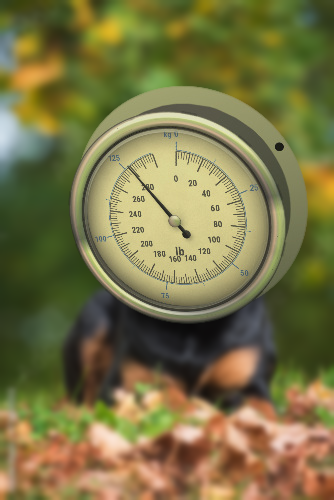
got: 280 lb
